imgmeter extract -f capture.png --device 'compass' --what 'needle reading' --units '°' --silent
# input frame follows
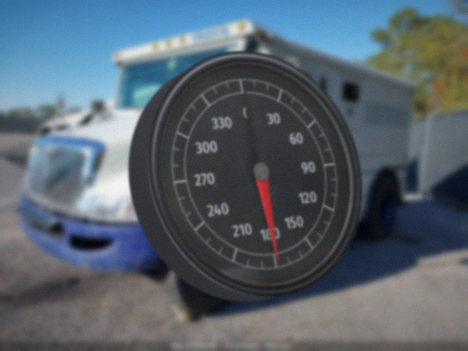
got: 180 °
